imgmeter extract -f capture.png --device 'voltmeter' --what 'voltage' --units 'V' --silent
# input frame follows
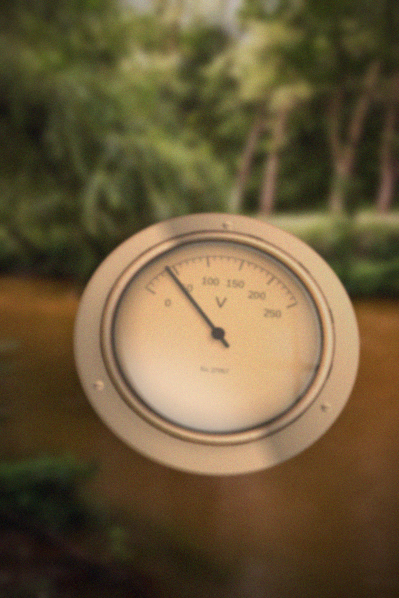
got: 40 V
